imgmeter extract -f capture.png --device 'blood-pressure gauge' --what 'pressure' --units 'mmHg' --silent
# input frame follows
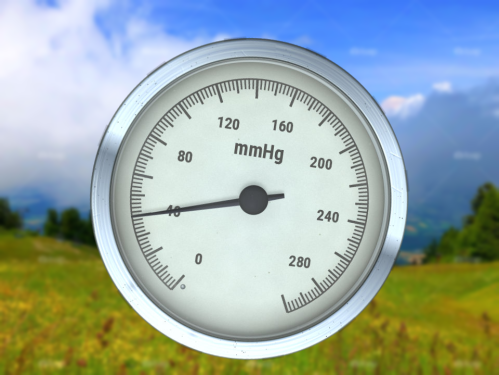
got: 40 mmHg
